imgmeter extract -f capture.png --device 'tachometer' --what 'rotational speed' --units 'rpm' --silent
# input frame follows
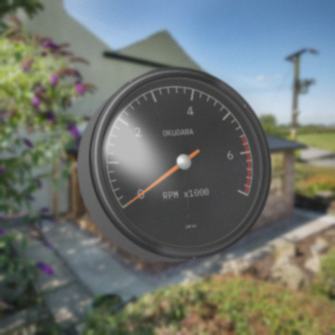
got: 0 rpm
